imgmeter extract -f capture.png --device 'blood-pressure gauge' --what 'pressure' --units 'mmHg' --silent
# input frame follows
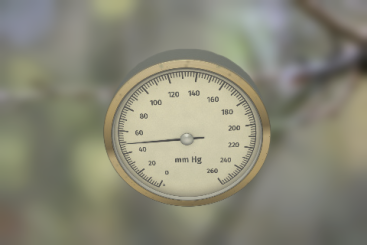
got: 50 mmHg
